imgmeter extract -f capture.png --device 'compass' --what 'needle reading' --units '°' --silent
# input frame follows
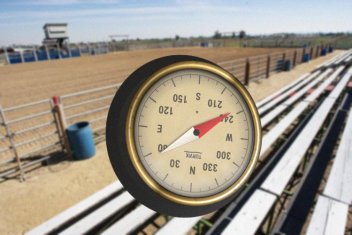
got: 235 °
